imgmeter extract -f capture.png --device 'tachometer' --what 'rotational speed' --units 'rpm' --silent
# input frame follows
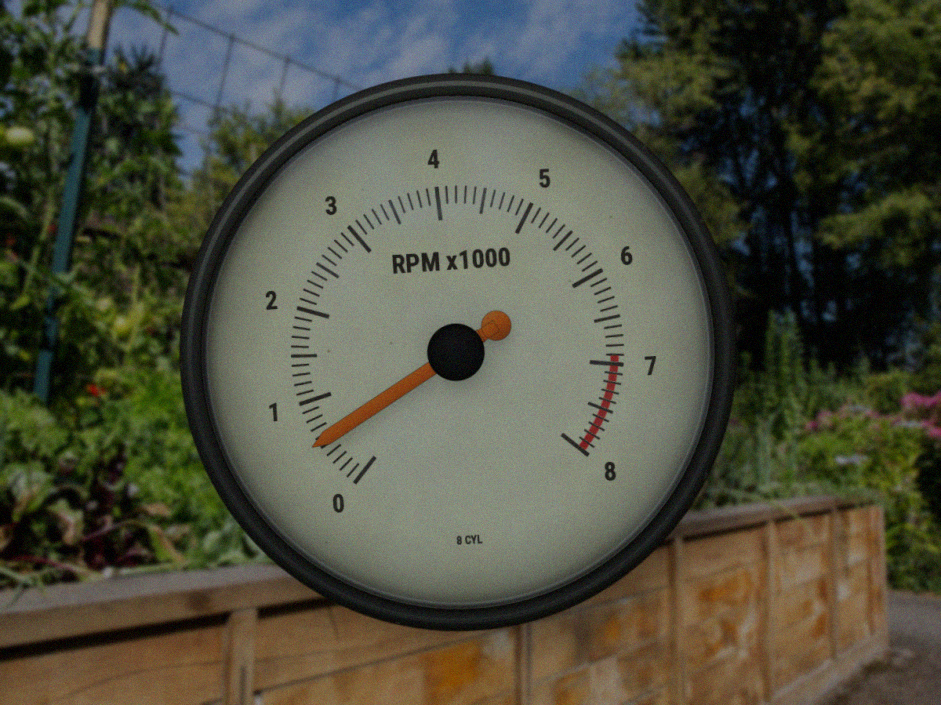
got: 550 rpm
